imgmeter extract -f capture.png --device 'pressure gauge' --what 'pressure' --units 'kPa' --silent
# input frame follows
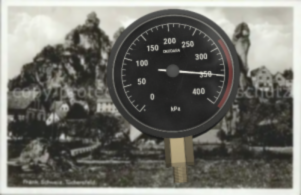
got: 350 kPa
